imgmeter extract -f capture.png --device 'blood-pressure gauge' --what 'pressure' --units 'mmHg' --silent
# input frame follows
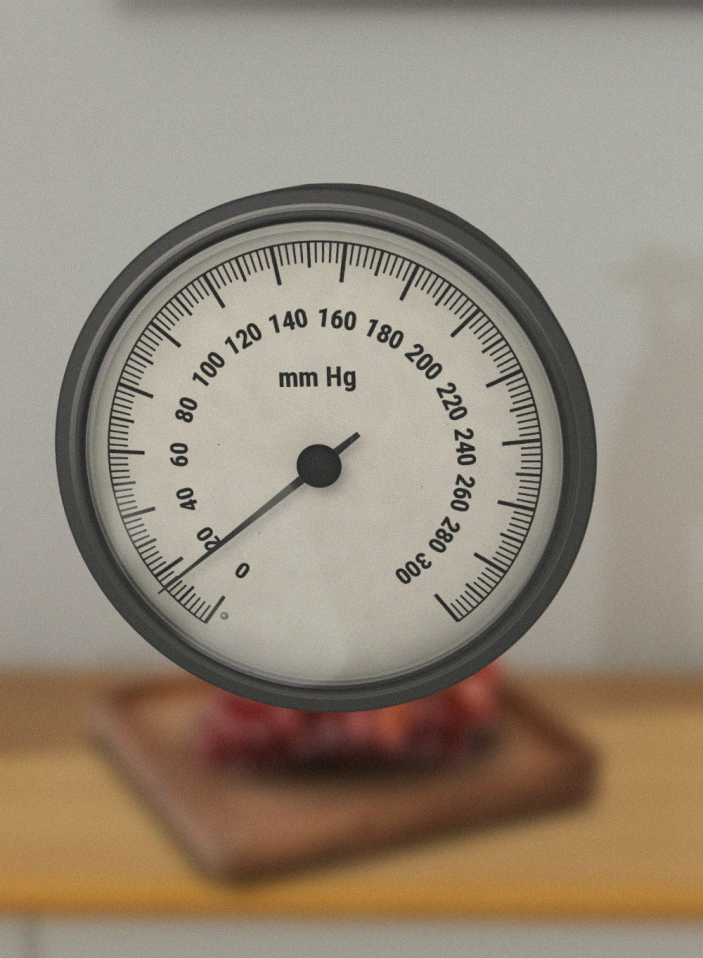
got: 16 mmHg
